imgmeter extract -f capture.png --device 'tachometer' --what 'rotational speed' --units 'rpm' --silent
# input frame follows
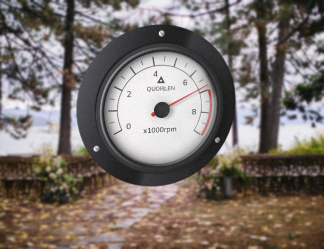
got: 6750 rpm
